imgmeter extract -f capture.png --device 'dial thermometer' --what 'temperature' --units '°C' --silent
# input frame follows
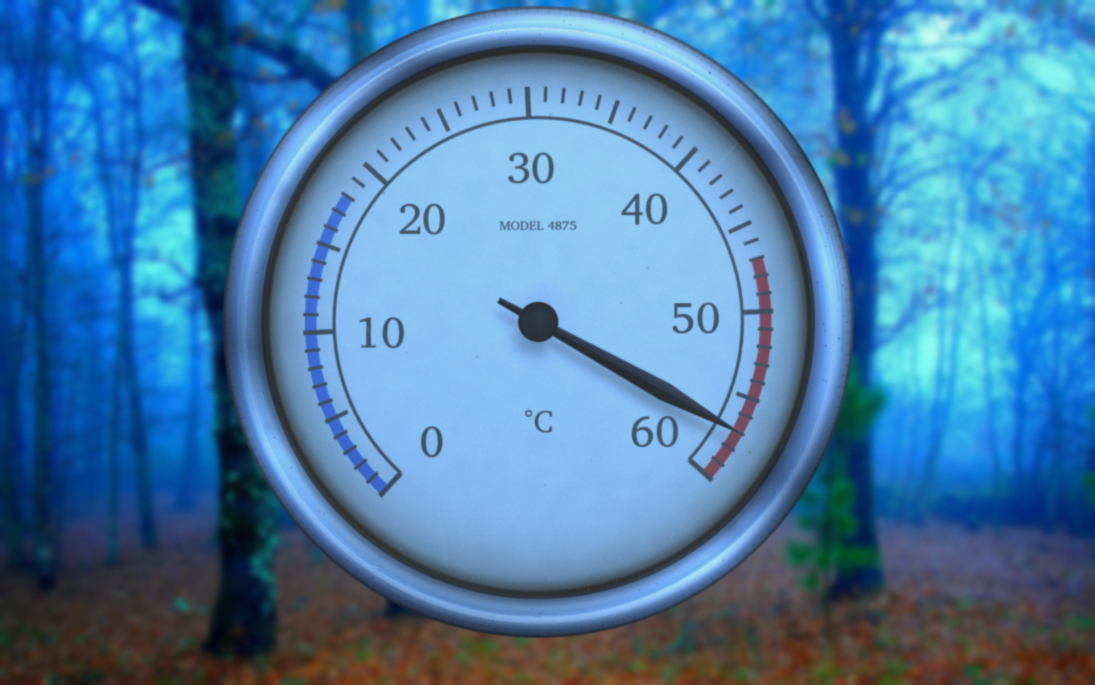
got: 57 °C
